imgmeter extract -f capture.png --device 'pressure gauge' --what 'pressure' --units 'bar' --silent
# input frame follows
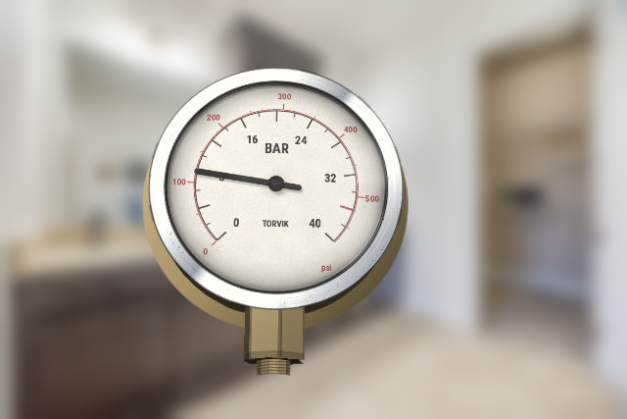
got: 8 bar
